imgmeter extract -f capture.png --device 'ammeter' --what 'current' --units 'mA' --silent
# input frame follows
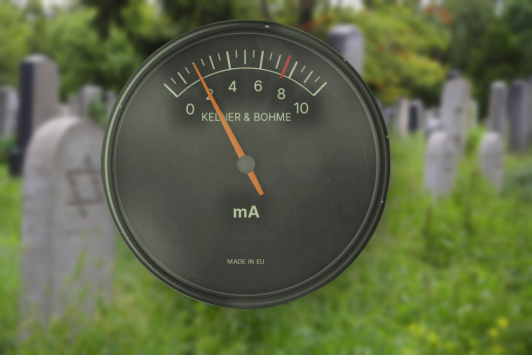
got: 2 mA
